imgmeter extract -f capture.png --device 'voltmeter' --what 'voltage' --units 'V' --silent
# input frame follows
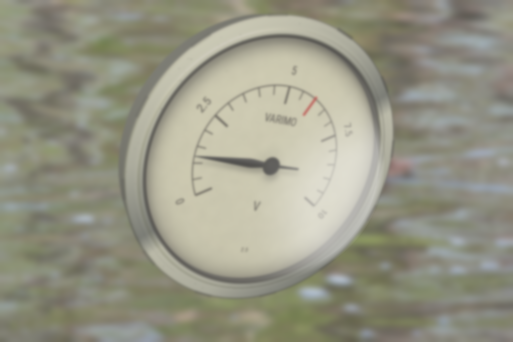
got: 1.25 V
